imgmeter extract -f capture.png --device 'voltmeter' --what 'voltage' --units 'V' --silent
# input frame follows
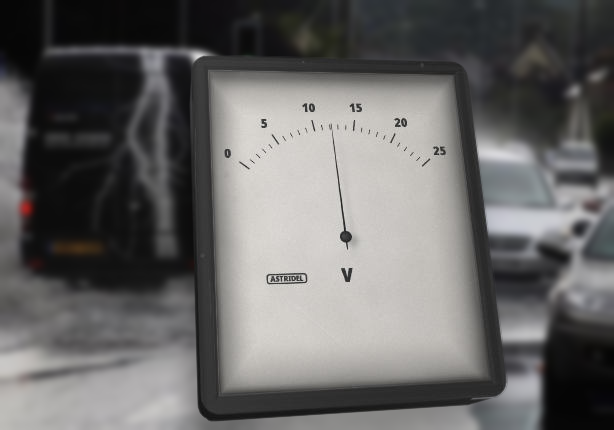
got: 12 V
